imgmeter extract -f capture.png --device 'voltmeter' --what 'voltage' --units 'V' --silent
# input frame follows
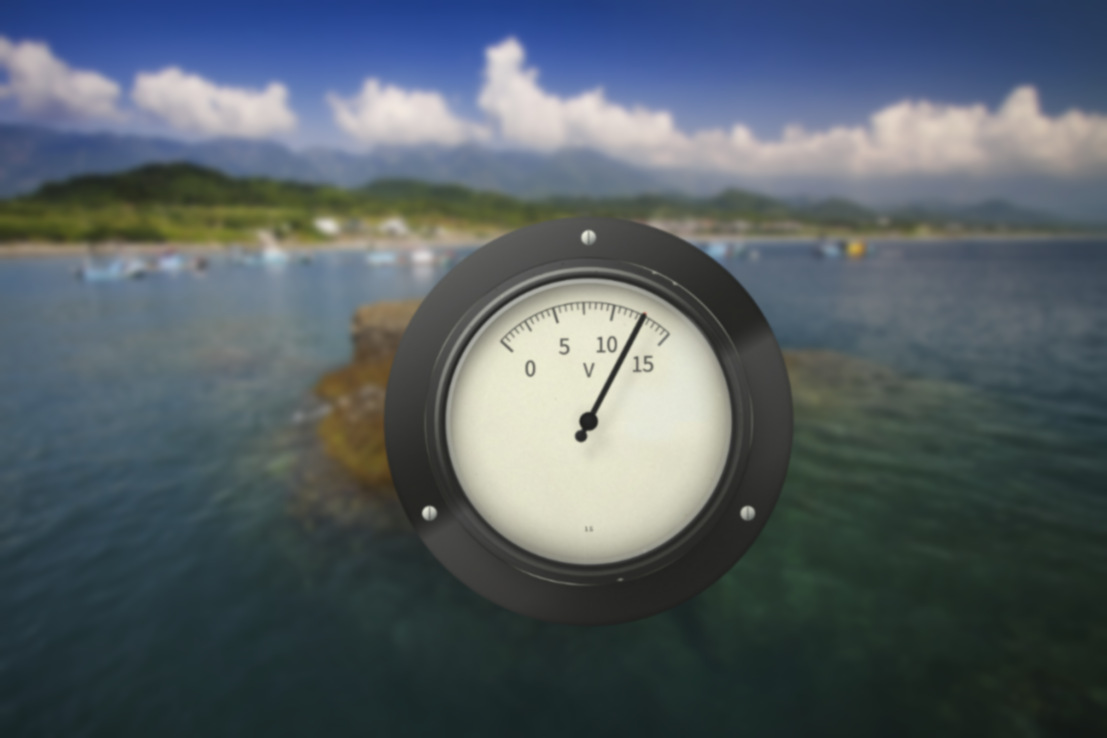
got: 12.5 V
